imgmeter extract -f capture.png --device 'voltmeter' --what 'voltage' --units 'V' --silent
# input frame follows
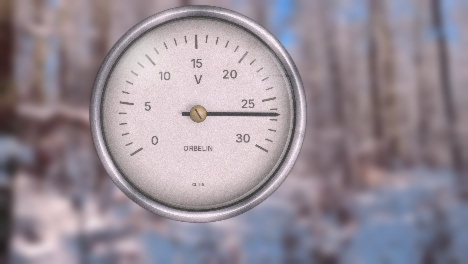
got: 26.5 V
